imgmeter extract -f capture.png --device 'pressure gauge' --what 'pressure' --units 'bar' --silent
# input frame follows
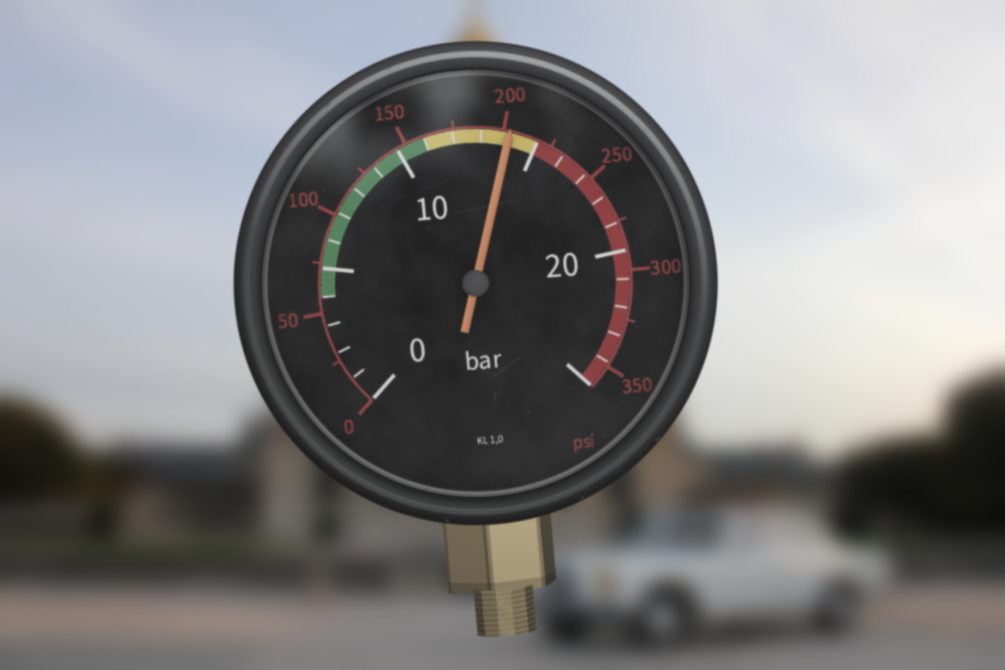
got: 14 bar
